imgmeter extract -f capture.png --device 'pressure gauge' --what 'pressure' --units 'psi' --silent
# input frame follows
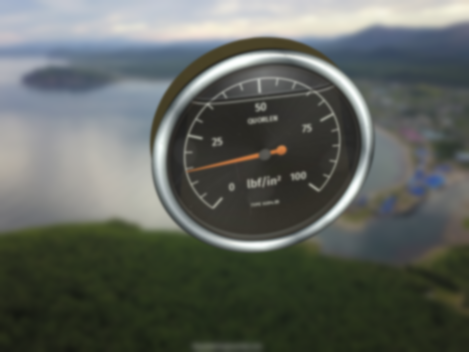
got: 15 psi
